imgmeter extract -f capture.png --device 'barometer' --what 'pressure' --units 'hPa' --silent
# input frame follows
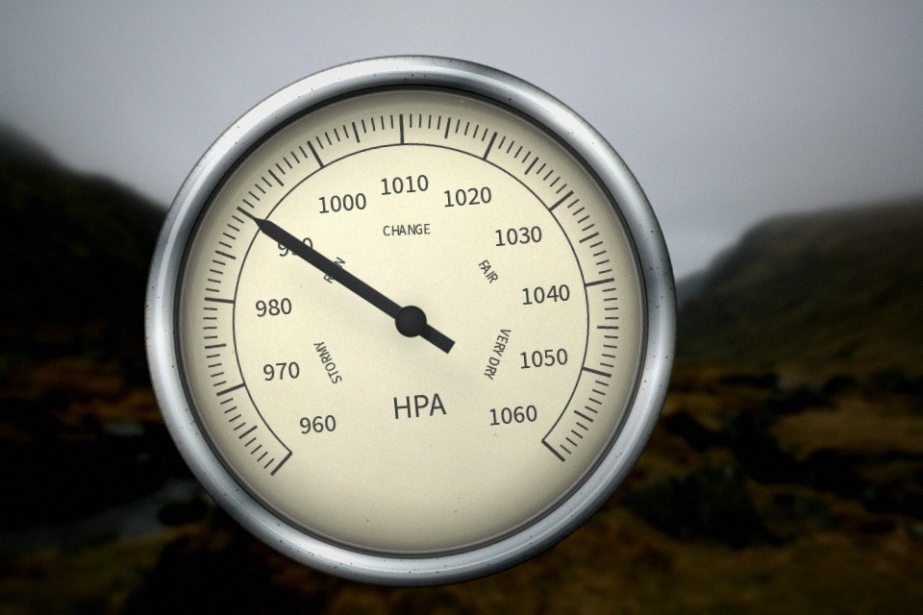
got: 990 hPa
